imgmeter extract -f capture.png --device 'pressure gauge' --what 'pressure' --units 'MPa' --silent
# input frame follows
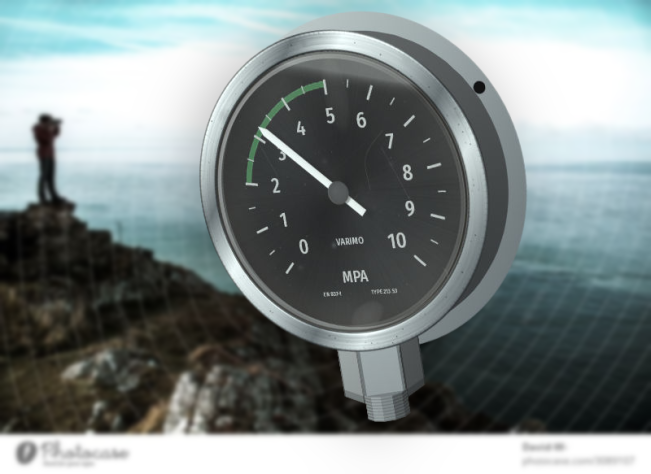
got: 3.25 MPa
